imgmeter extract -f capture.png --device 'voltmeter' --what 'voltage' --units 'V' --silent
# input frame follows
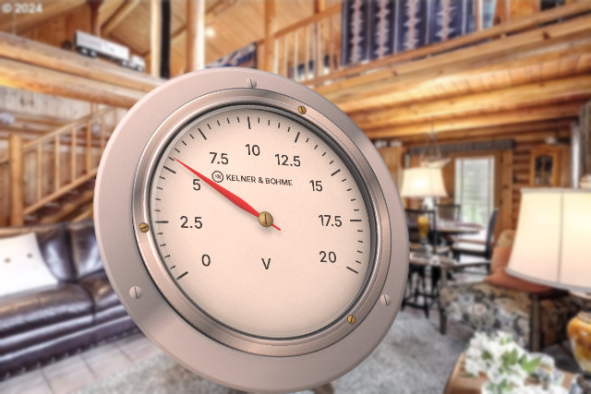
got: 5.5 V
